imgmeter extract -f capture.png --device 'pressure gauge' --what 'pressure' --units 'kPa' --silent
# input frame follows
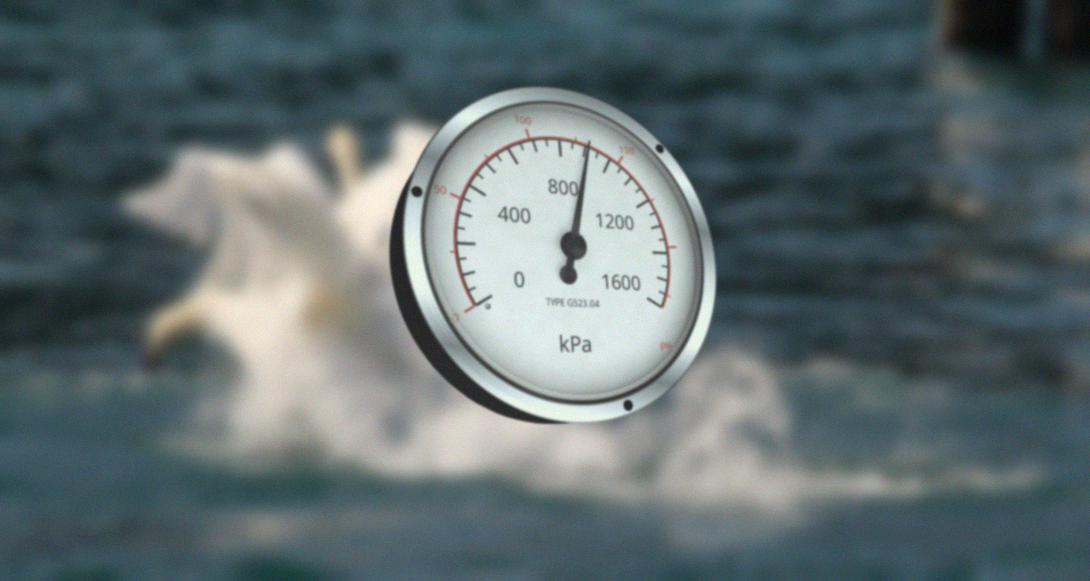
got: 900 kPa
